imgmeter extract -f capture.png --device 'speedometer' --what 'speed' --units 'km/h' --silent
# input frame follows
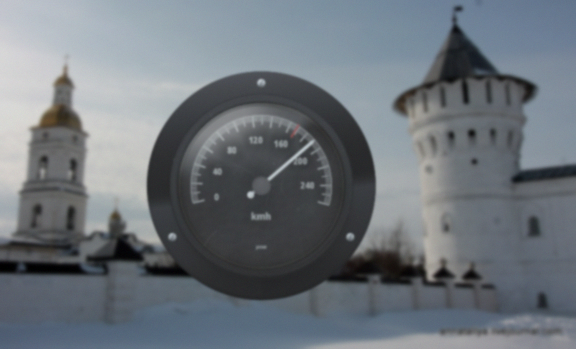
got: 190 km/h
